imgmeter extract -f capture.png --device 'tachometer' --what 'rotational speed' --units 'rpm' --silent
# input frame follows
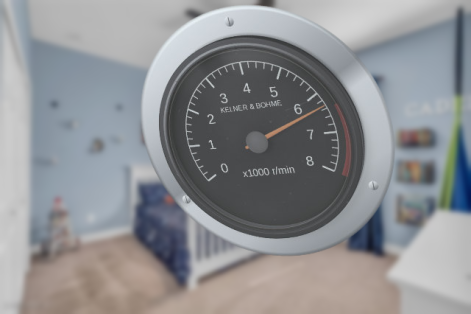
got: 6300 rpm
